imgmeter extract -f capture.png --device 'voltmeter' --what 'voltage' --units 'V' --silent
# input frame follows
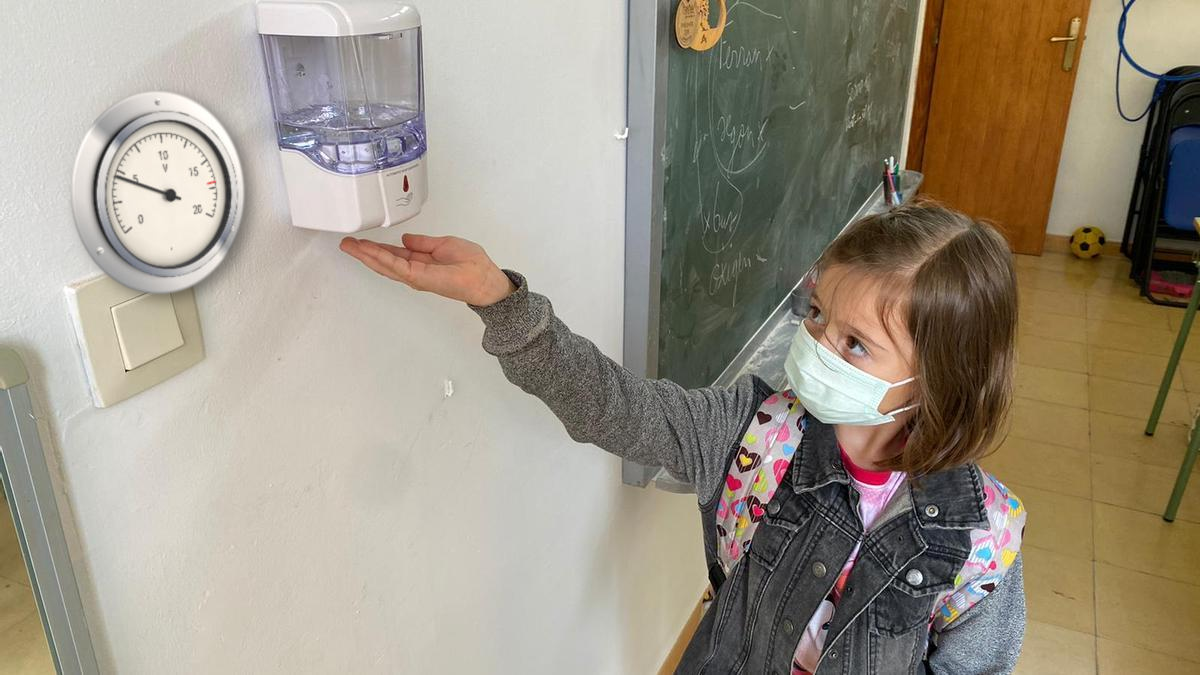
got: 4.5 V
